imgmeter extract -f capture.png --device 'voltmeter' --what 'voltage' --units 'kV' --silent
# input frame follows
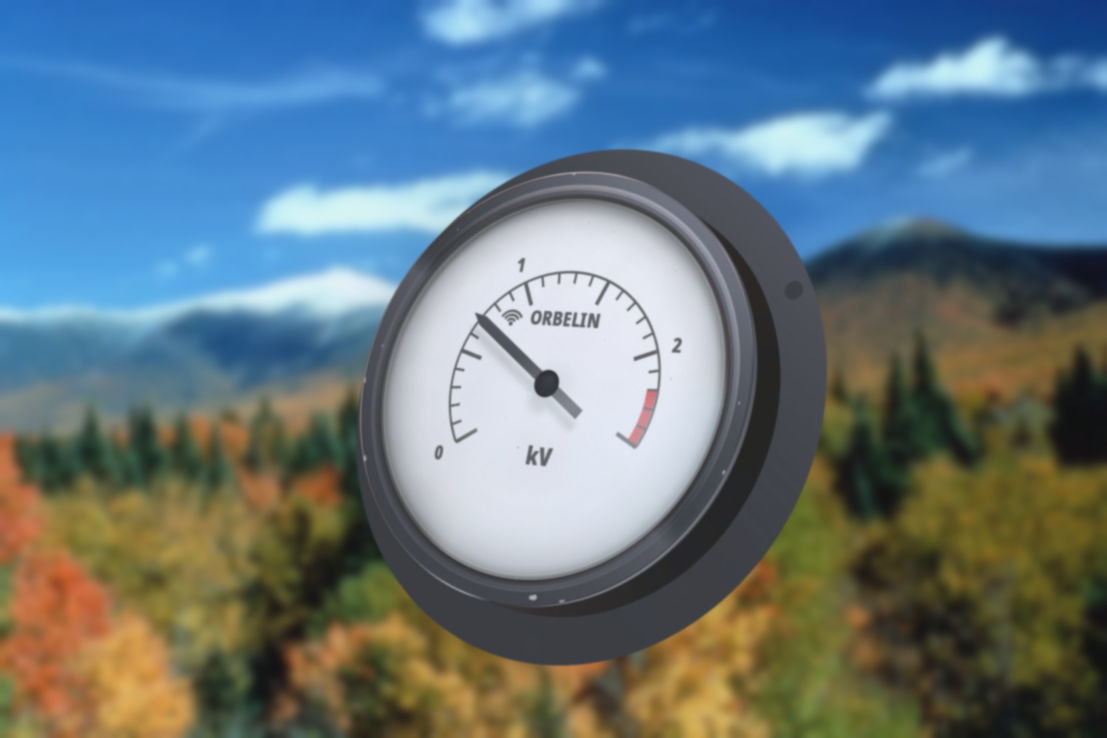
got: 0.7 kV
